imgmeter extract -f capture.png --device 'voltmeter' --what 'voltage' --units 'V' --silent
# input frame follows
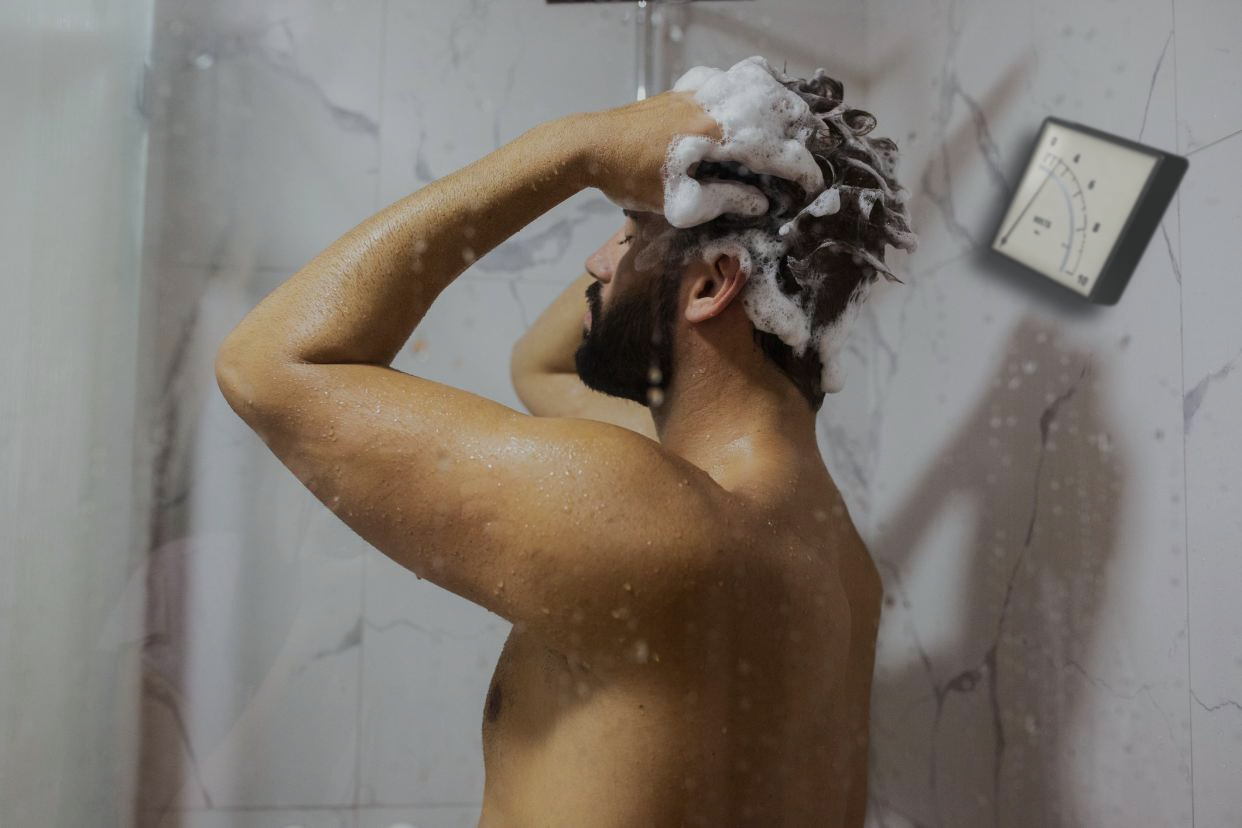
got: 3 V
